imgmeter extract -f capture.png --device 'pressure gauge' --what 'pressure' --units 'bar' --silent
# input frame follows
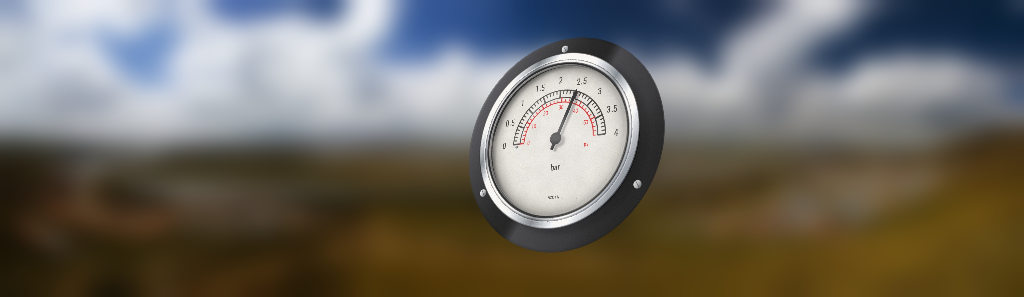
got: 2.5 bar
